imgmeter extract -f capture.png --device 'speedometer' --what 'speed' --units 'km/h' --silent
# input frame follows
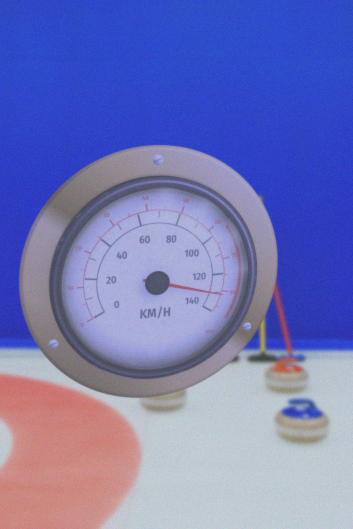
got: 130 km/h
